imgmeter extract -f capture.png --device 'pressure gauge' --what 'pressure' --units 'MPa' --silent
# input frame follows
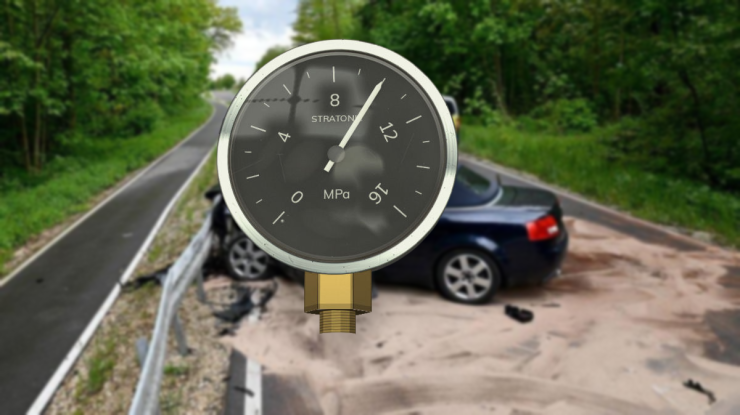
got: 10 MPa
